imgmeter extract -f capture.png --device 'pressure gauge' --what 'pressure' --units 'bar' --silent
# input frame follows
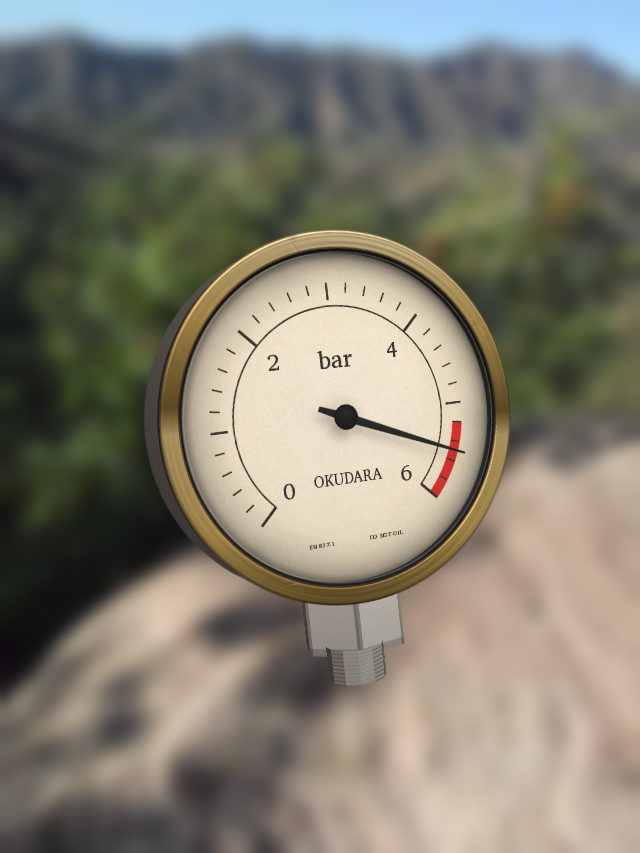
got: 5.5 bar
